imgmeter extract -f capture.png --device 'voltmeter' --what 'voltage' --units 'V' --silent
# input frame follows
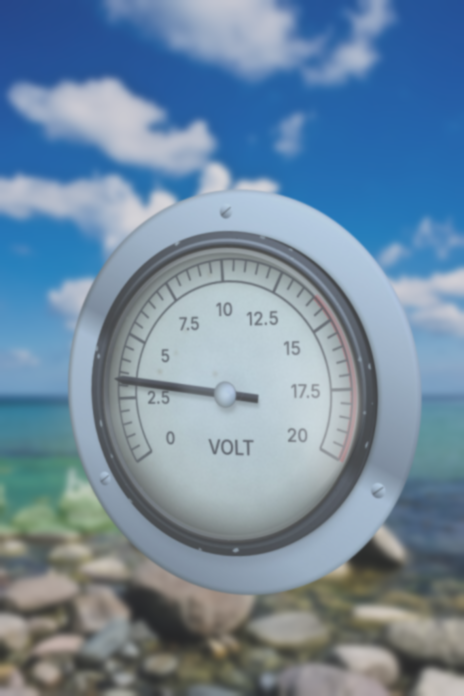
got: 3.25 V
